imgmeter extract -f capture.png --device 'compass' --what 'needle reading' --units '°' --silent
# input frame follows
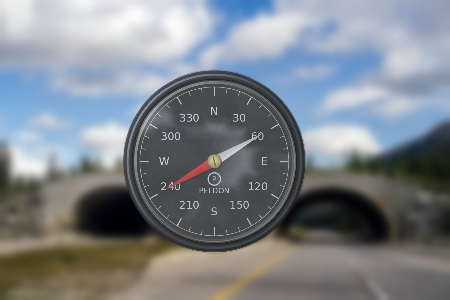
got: 240 °
